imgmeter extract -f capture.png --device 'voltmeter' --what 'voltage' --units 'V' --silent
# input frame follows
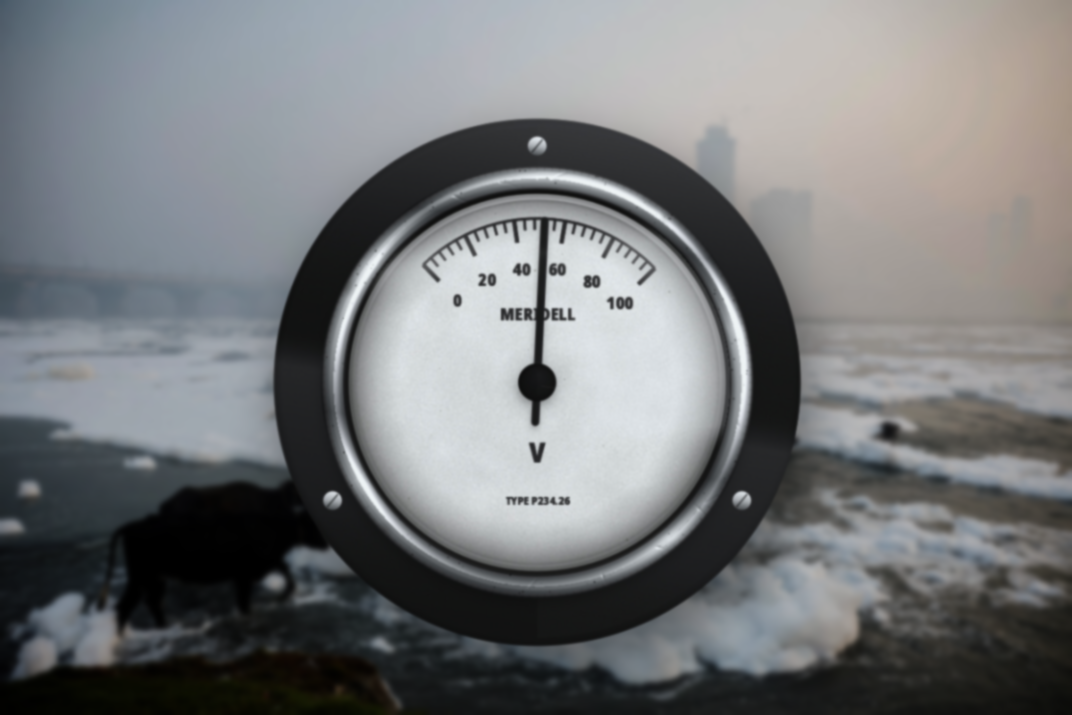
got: 52 V
